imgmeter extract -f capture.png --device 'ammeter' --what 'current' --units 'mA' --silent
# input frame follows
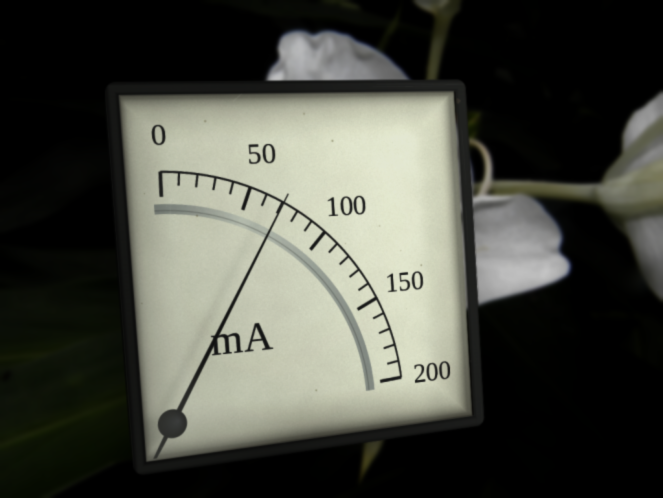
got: 70 mA
